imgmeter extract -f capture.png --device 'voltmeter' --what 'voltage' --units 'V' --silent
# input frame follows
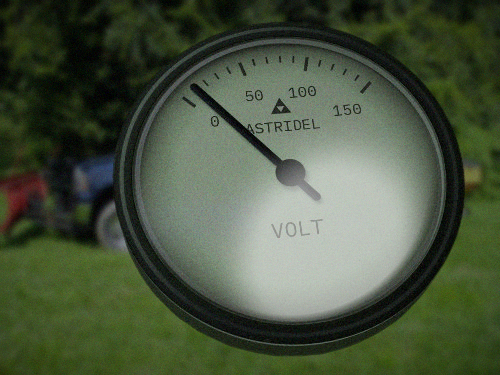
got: 10 V
